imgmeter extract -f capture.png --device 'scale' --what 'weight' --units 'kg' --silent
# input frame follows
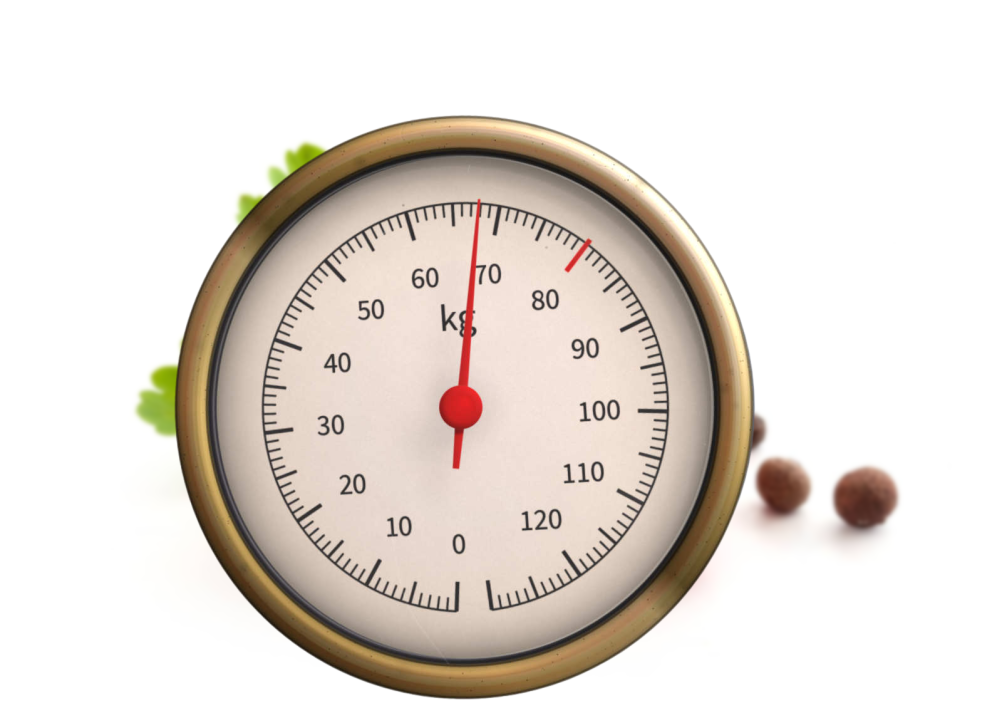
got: 68 kg
